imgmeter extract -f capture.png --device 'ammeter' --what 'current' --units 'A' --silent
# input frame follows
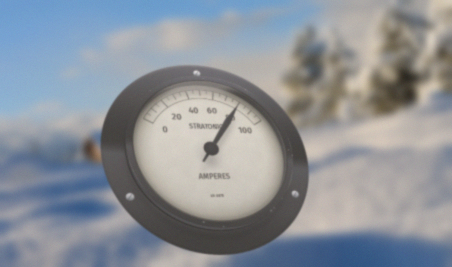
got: 80 A
